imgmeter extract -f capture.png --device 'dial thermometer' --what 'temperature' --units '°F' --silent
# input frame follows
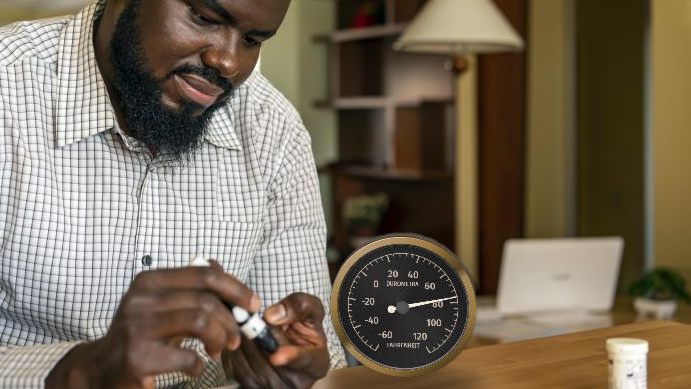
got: 76 °F
